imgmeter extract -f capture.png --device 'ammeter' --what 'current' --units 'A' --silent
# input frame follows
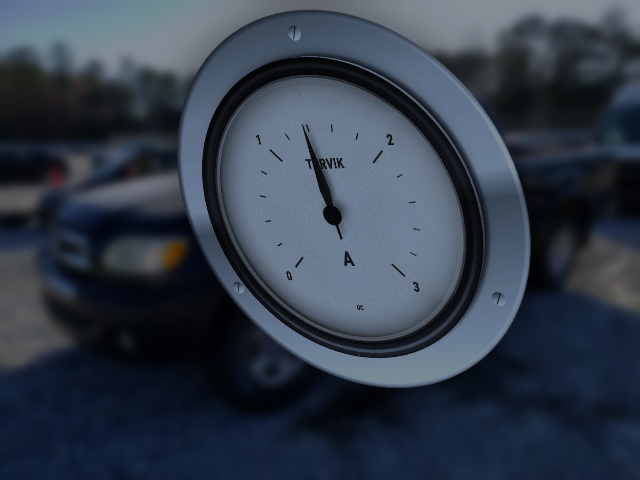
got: 1.4 A
